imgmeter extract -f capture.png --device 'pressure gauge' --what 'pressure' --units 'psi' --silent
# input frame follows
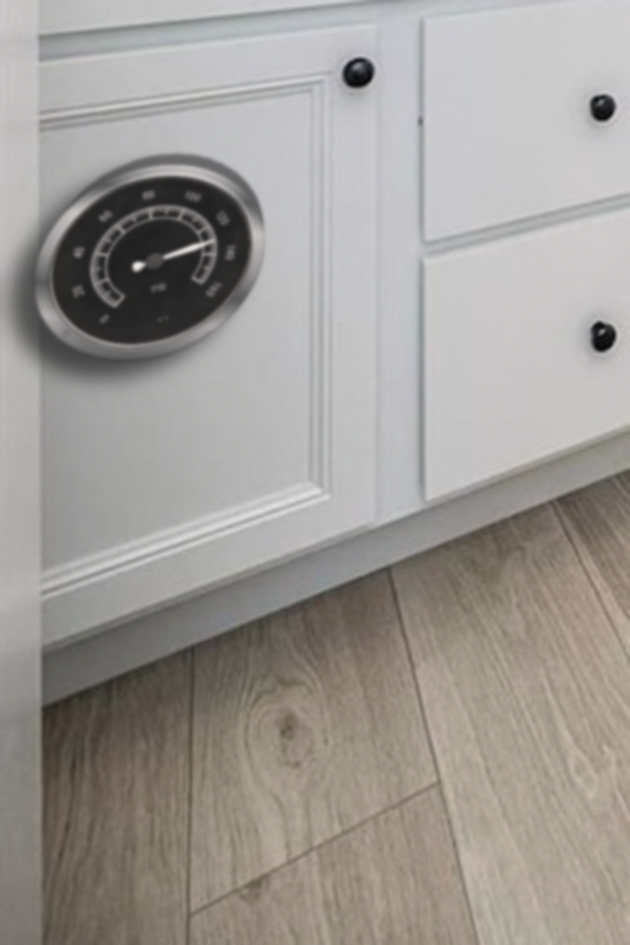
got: 130 psi
